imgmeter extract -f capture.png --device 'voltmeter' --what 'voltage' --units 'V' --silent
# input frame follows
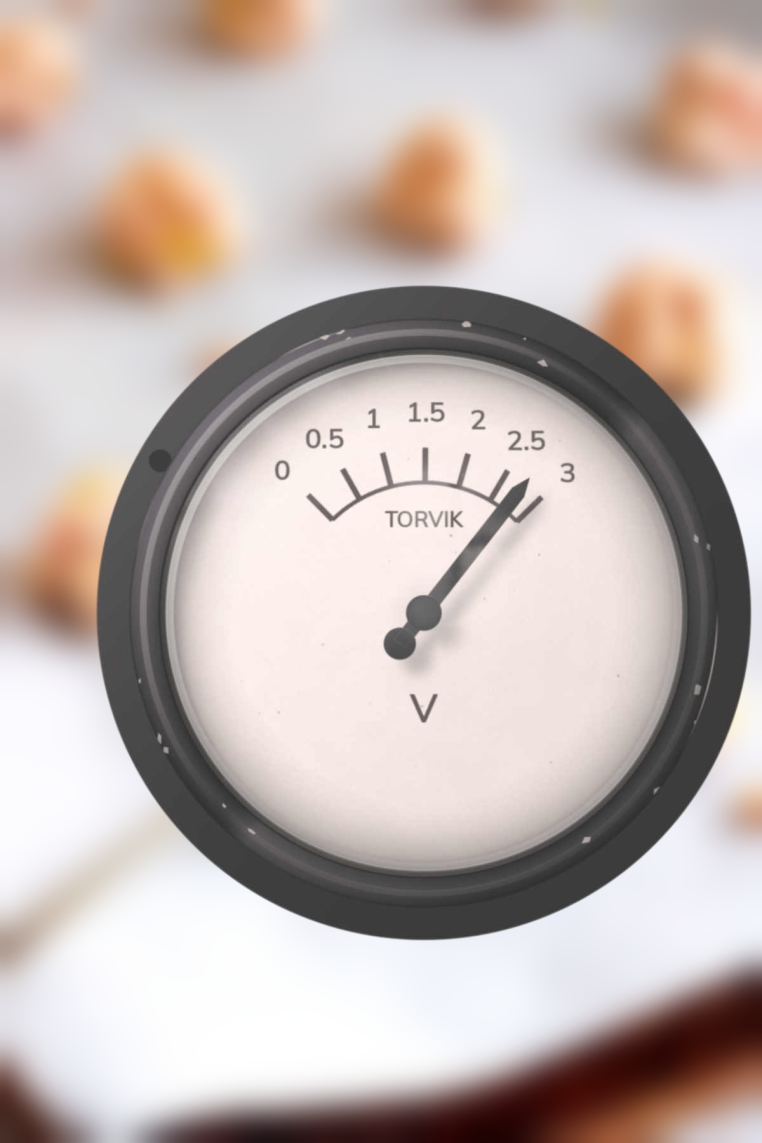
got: 2.75 V
